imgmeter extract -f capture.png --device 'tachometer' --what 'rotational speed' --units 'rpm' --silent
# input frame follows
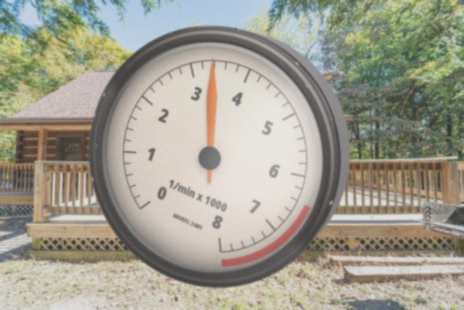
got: 3400 rpm
